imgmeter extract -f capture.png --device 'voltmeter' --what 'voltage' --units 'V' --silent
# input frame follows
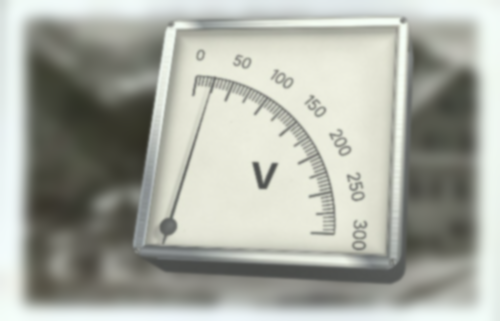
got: 25 V
